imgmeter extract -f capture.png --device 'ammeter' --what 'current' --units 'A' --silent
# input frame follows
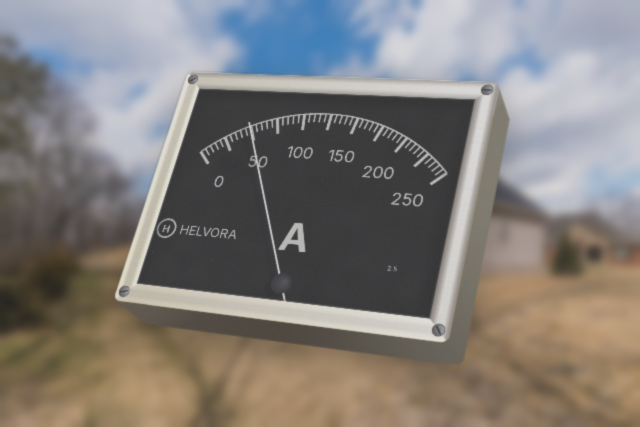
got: 50 A
